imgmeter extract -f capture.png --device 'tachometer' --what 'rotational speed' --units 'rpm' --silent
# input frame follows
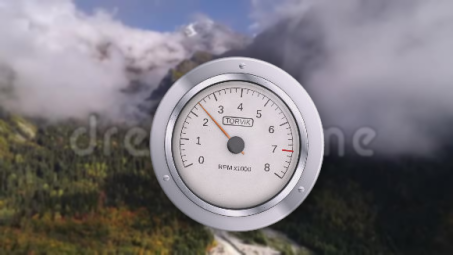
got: 2400 rpm
